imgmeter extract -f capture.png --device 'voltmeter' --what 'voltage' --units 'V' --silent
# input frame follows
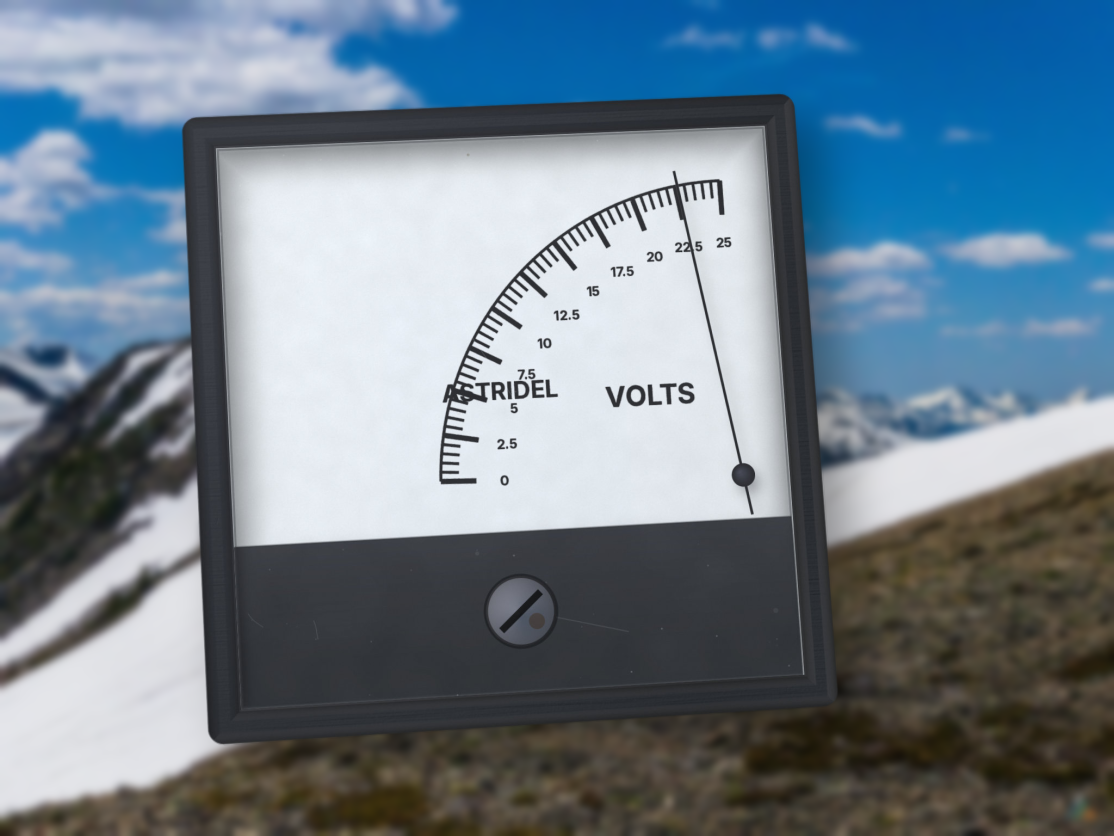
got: 22.5 V
